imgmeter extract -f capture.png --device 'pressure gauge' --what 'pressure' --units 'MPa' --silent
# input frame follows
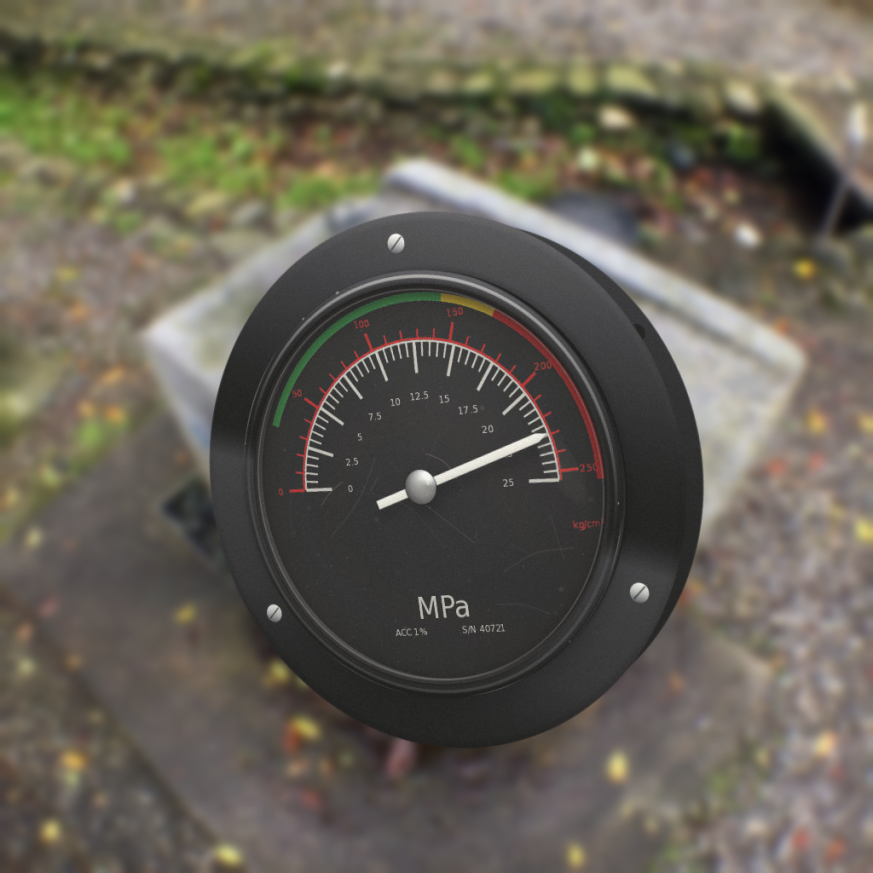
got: 22.5 MPa
